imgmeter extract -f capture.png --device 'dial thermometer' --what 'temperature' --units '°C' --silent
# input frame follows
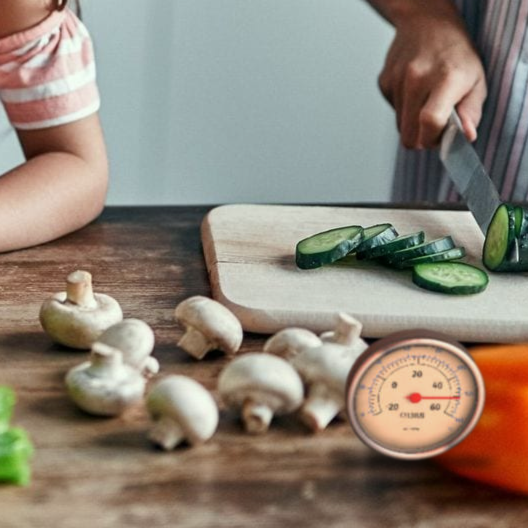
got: 50 °C
